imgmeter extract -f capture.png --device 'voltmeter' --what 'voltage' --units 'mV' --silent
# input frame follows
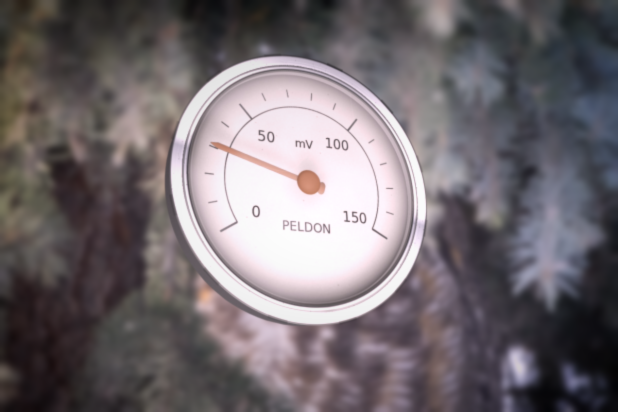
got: 30 mV
